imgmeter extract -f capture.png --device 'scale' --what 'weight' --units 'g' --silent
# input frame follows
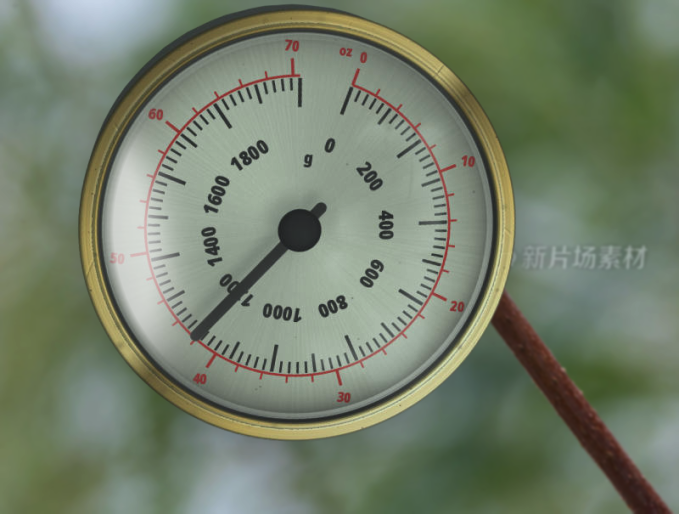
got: 1200 g
